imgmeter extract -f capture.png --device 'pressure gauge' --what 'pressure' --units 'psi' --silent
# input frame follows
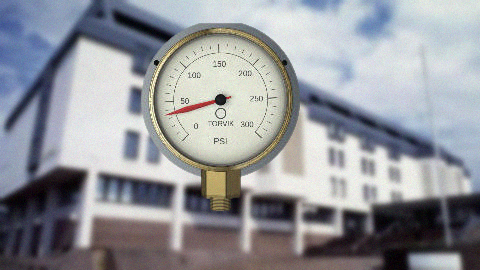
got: 35 psi
